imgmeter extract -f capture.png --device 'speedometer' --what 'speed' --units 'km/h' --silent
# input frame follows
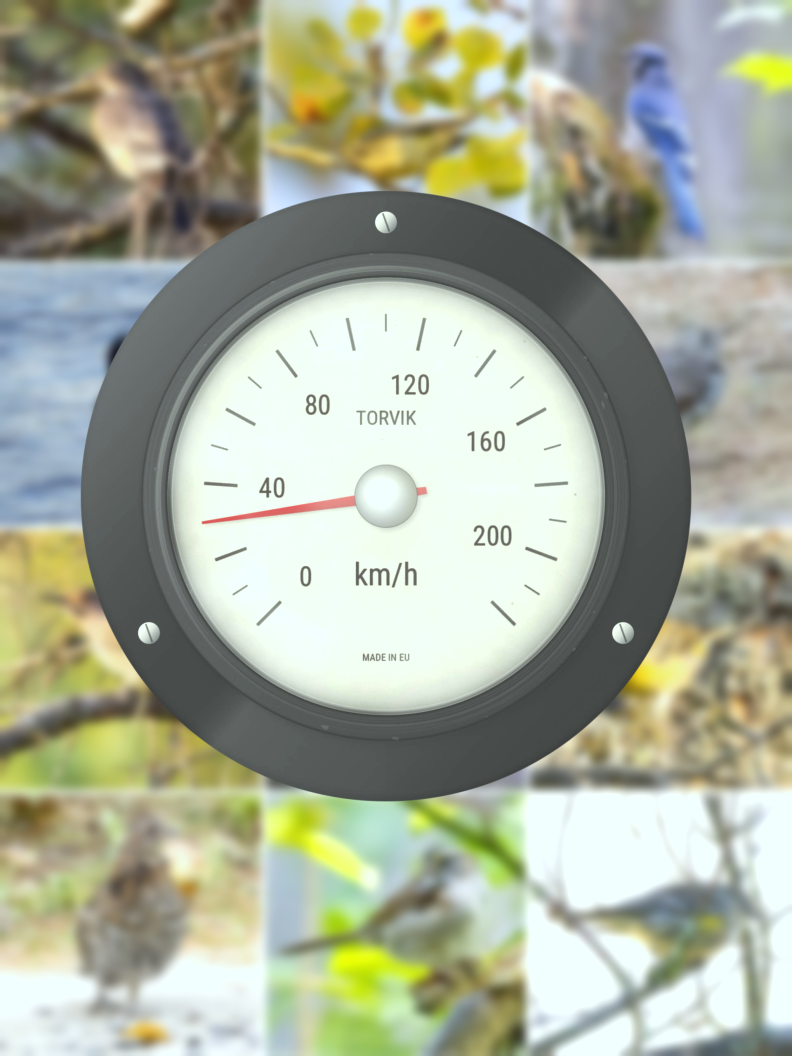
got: 30 km/h
